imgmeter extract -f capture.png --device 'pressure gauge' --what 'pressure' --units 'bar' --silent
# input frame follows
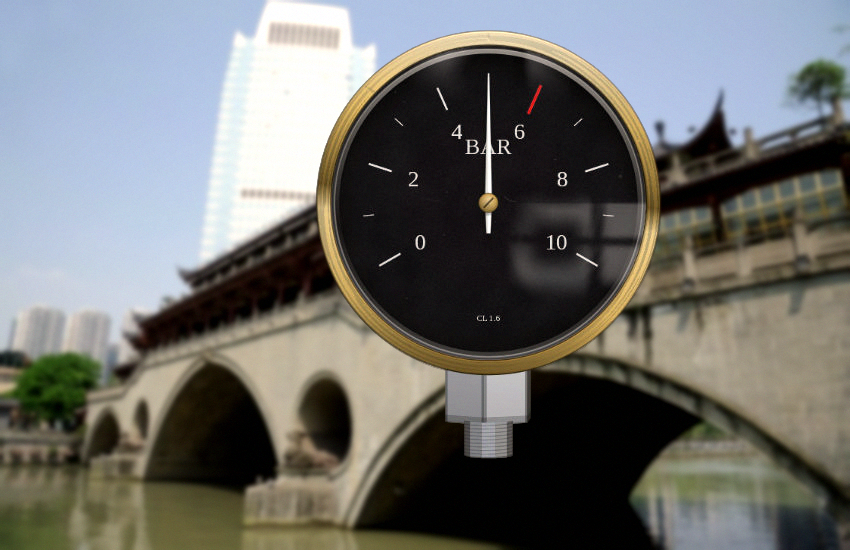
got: 5 bar
